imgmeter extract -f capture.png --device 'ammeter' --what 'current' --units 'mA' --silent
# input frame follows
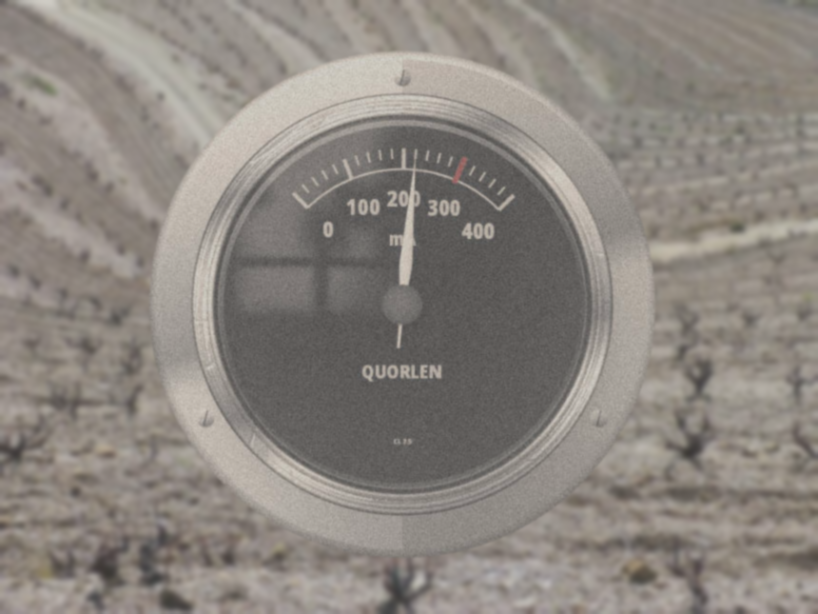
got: 220 mA
